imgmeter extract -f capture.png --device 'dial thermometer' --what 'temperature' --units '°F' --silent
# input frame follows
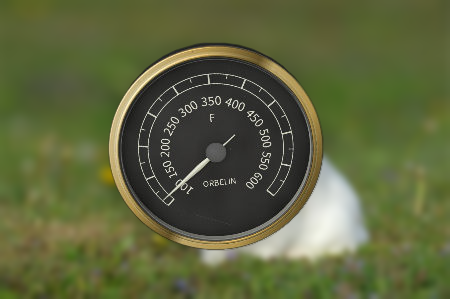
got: 112.5 °F
